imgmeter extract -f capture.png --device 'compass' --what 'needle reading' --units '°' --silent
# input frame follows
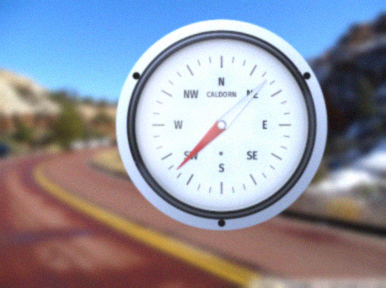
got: 225 °
